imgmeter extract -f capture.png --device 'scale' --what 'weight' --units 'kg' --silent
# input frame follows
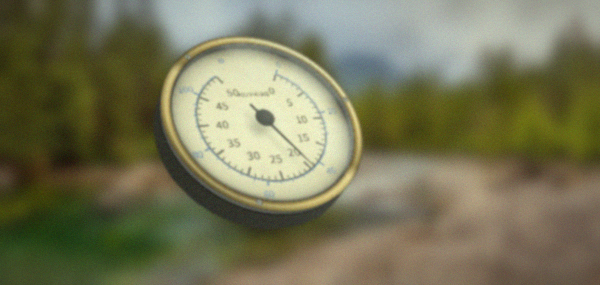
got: 20 kg
